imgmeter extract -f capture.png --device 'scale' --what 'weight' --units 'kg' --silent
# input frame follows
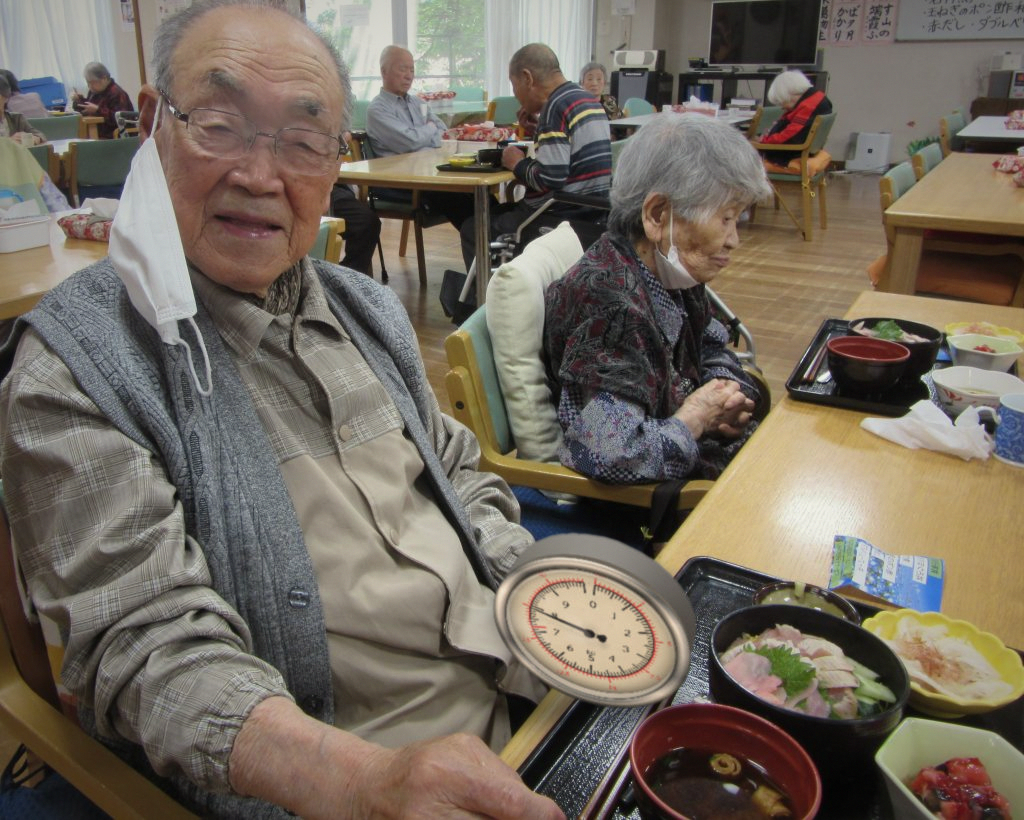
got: 8 kg
